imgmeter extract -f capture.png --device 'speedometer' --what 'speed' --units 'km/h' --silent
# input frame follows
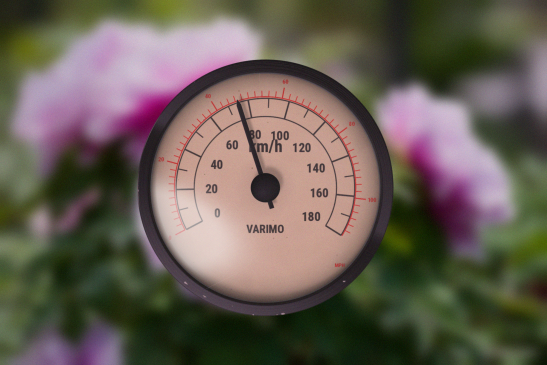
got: 75 km/h
